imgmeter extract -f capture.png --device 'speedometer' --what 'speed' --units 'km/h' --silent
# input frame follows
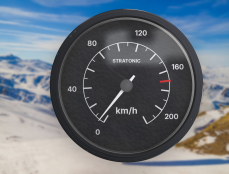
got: 5 km/h
